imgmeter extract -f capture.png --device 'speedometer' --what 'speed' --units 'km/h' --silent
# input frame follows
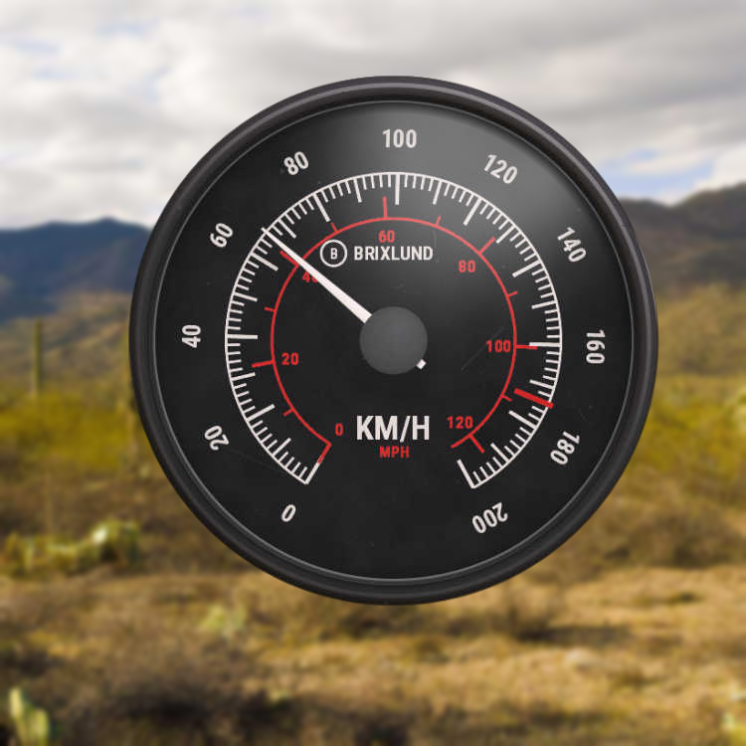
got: 66 km/h
